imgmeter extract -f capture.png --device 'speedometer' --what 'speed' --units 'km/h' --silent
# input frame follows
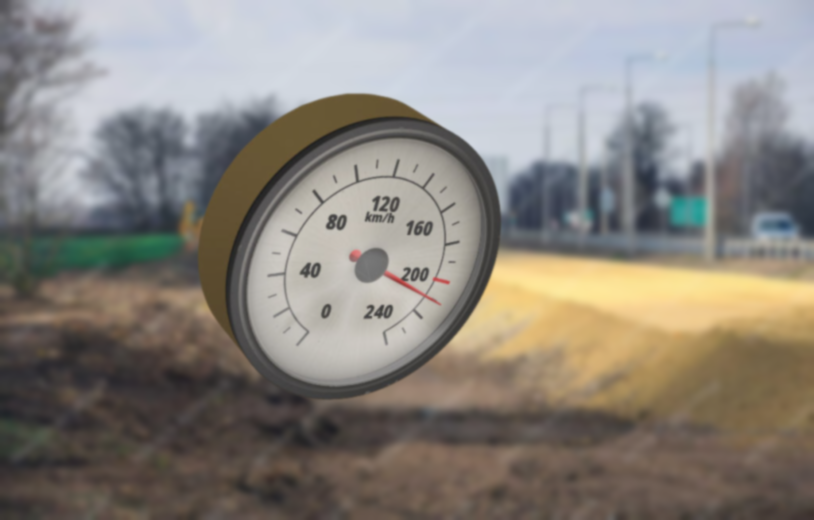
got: 210 km/h
